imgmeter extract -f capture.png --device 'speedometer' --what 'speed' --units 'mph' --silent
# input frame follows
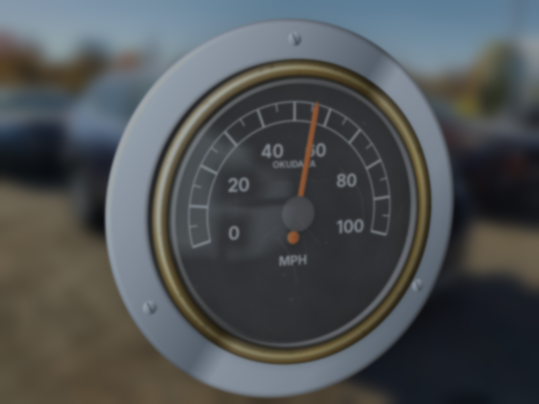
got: 55 mph
